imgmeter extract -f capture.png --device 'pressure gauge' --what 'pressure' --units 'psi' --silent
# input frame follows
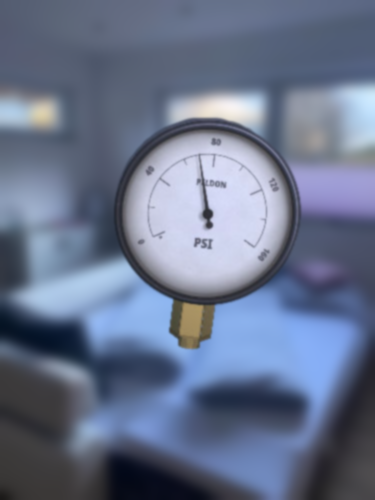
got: 70 psi
